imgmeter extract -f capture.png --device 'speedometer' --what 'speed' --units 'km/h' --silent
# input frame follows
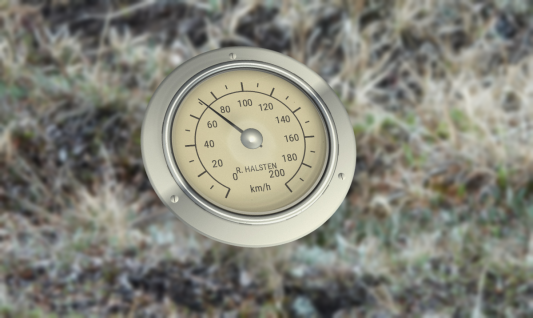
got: 70 km/h
